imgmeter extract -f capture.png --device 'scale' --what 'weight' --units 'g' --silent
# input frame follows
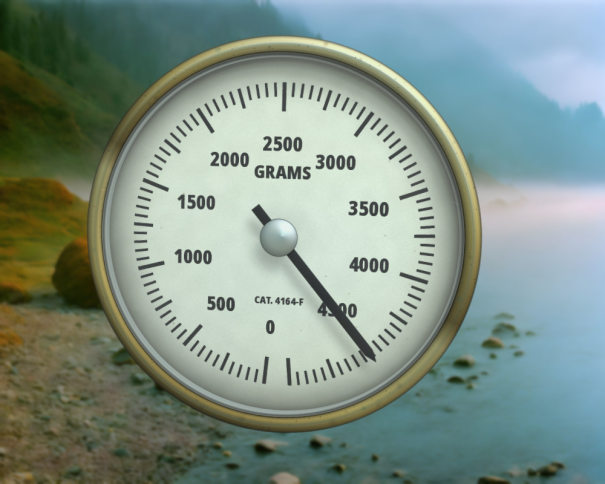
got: 4500 g
